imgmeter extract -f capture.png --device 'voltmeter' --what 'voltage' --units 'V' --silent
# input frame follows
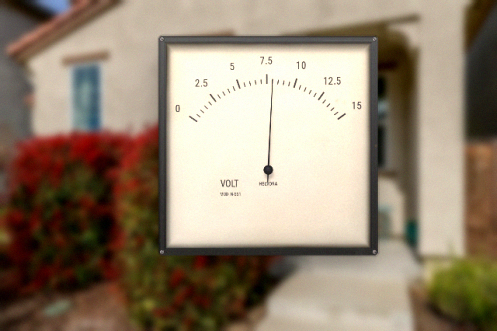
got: 8 V
